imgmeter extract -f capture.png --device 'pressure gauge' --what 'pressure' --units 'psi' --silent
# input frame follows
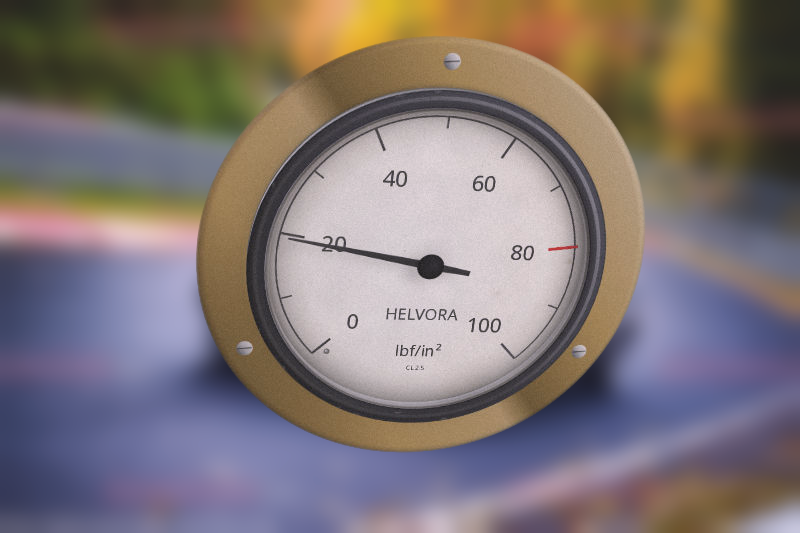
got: 20 psi
